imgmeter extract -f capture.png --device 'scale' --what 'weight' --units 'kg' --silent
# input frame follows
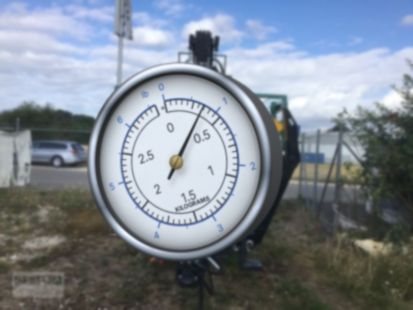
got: 0.35 kg
